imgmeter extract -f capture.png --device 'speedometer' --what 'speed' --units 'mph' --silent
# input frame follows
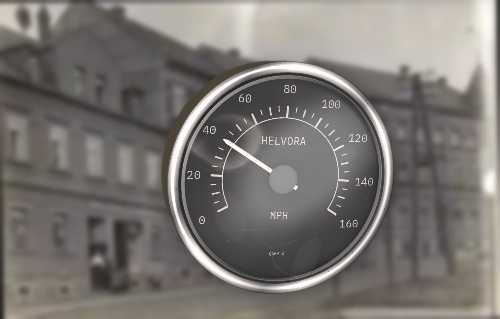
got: 40 mph
